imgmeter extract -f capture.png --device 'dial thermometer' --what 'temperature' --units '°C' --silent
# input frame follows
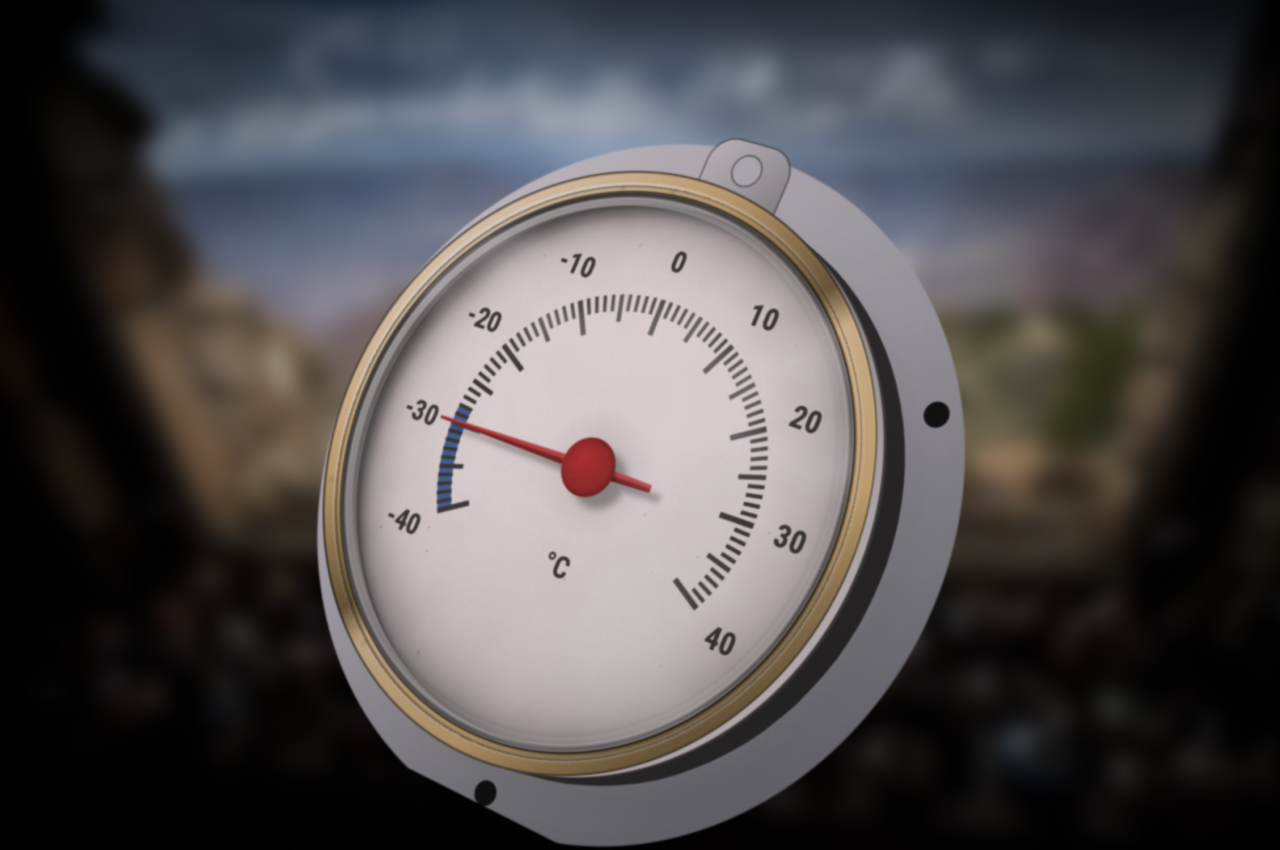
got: -30 °C
